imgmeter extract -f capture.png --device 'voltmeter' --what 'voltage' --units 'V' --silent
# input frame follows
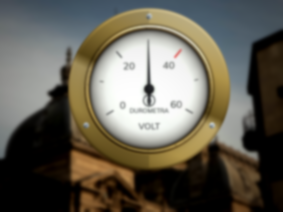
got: 30 V
